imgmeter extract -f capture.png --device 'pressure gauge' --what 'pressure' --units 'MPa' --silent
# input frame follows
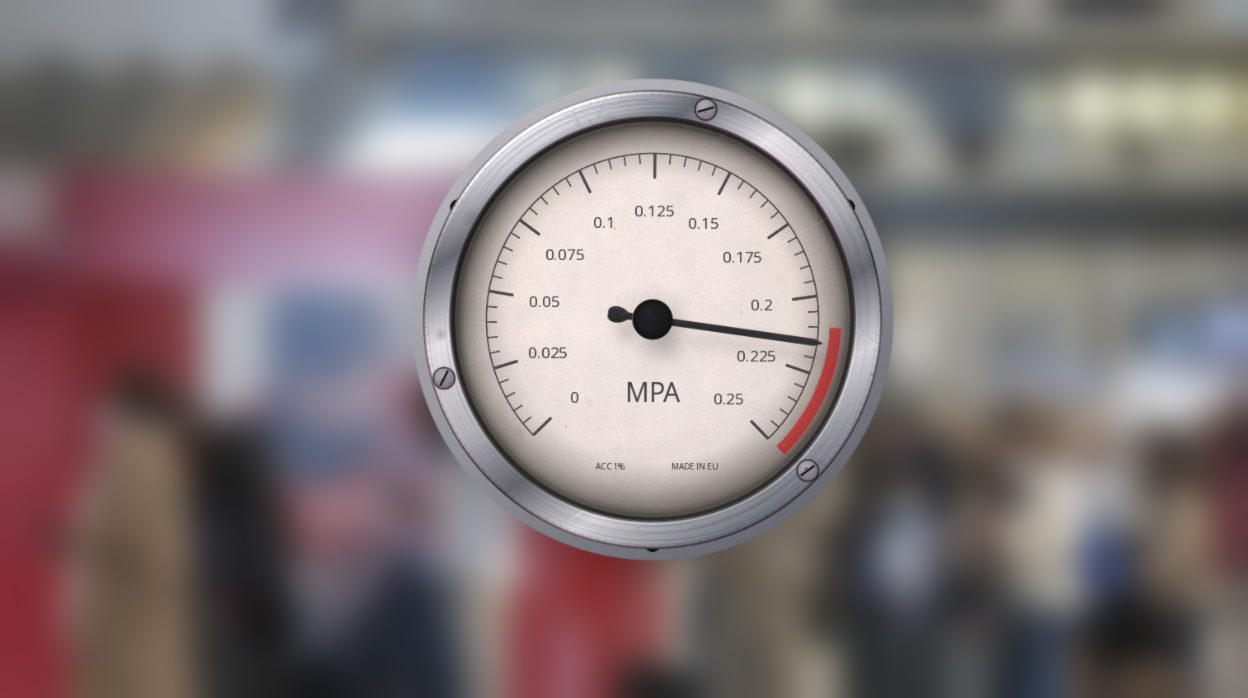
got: 0.215 MPa
